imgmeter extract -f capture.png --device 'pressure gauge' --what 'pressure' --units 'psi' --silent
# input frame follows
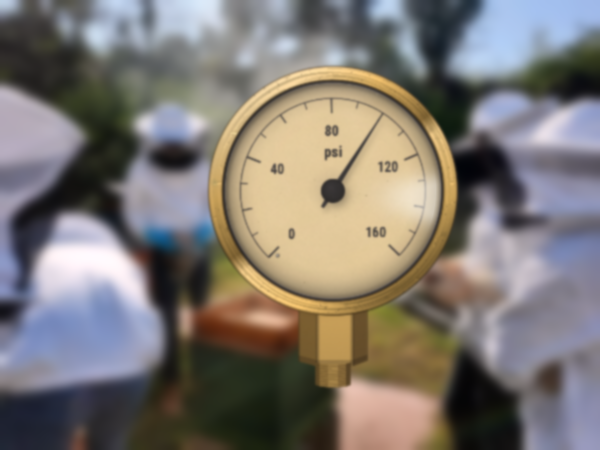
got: 100 psi
